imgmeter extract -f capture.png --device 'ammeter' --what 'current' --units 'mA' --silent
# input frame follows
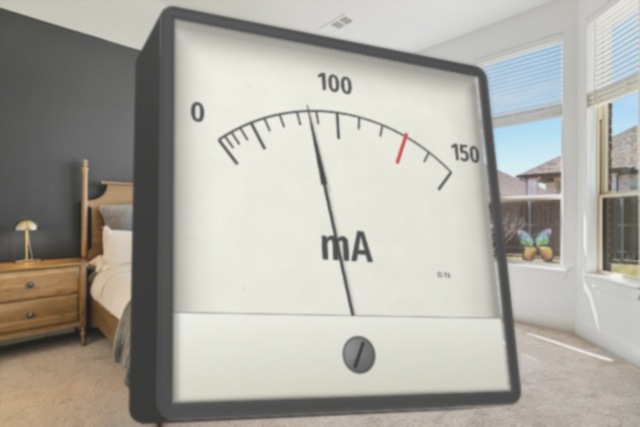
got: 85 mA
